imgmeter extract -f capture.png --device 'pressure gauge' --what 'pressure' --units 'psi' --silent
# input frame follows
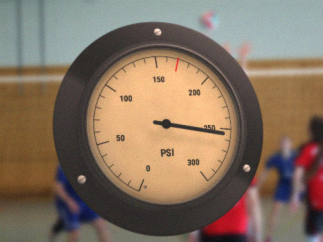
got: 255 psi
